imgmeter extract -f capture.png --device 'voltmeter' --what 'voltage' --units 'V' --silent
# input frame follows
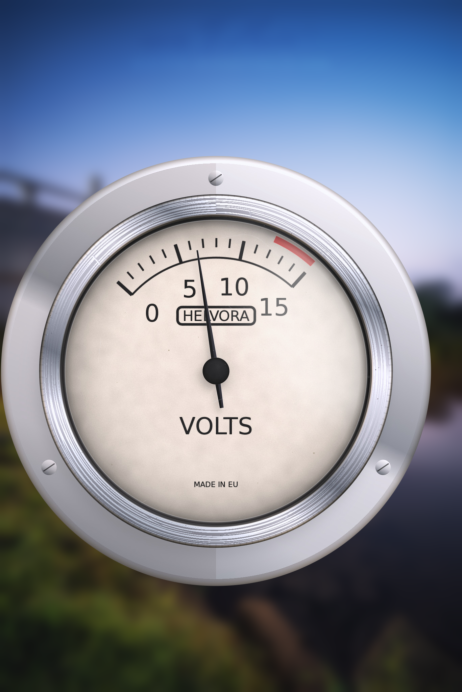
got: 6.5 V
